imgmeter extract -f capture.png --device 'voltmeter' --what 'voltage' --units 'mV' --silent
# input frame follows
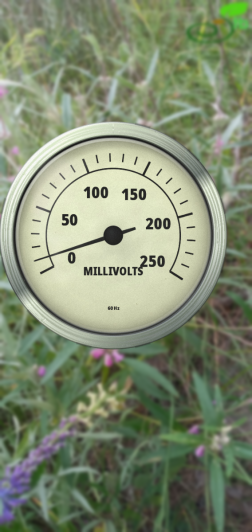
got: 10 mV
